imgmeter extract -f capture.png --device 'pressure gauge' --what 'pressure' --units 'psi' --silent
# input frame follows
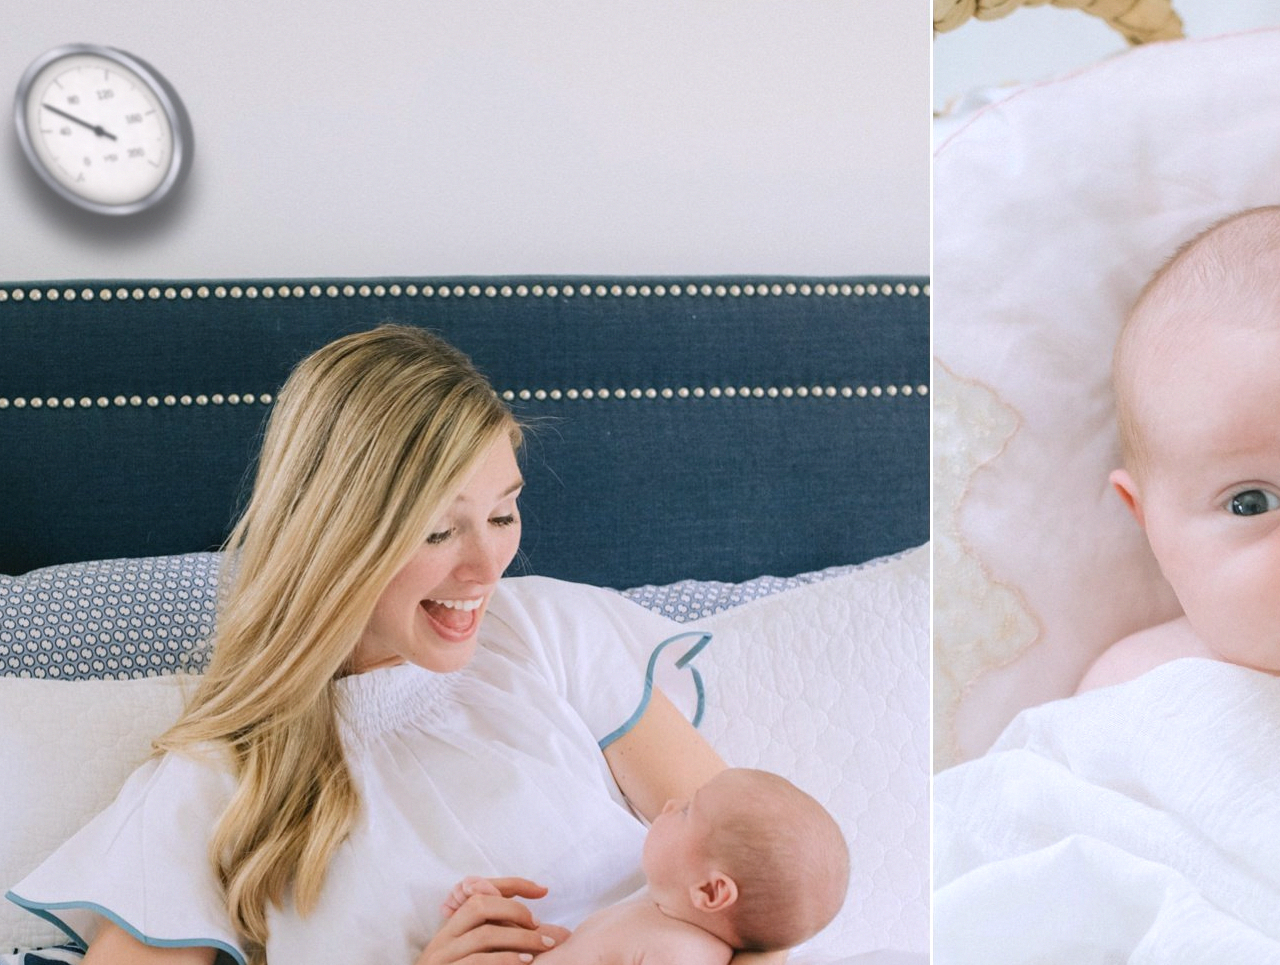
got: 60 psi
